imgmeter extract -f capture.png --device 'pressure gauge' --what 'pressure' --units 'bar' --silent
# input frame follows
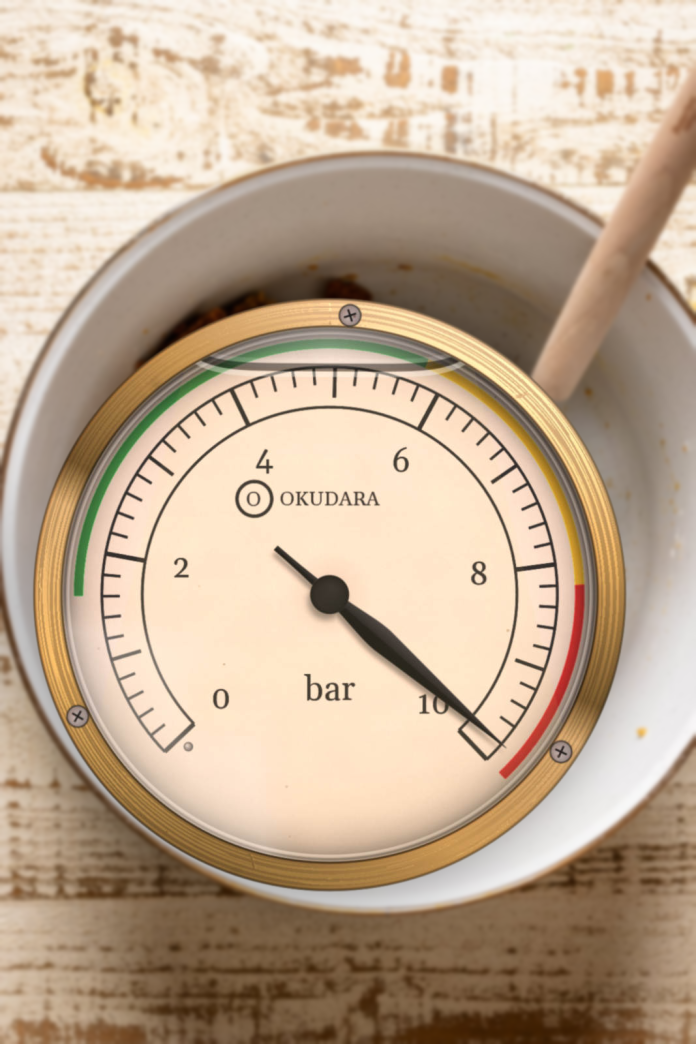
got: 9.8 bar
